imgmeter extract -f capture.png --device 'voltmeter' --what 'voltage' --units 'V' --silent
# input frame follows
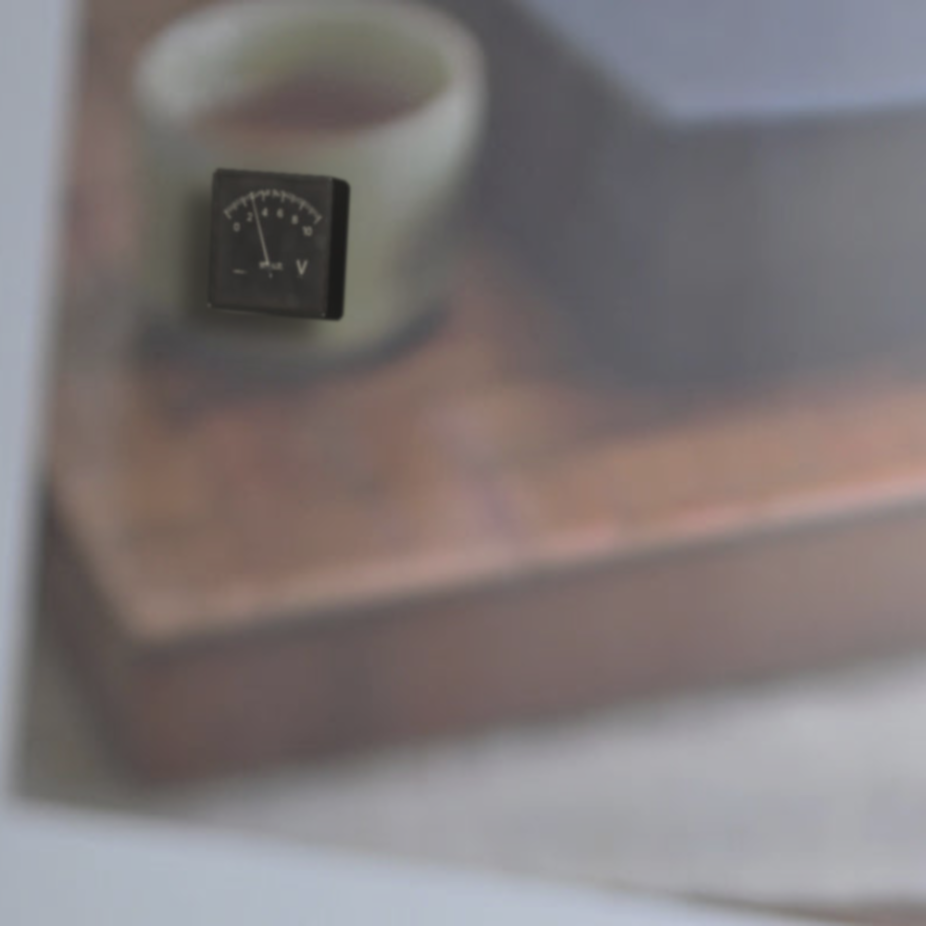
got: 3 V
